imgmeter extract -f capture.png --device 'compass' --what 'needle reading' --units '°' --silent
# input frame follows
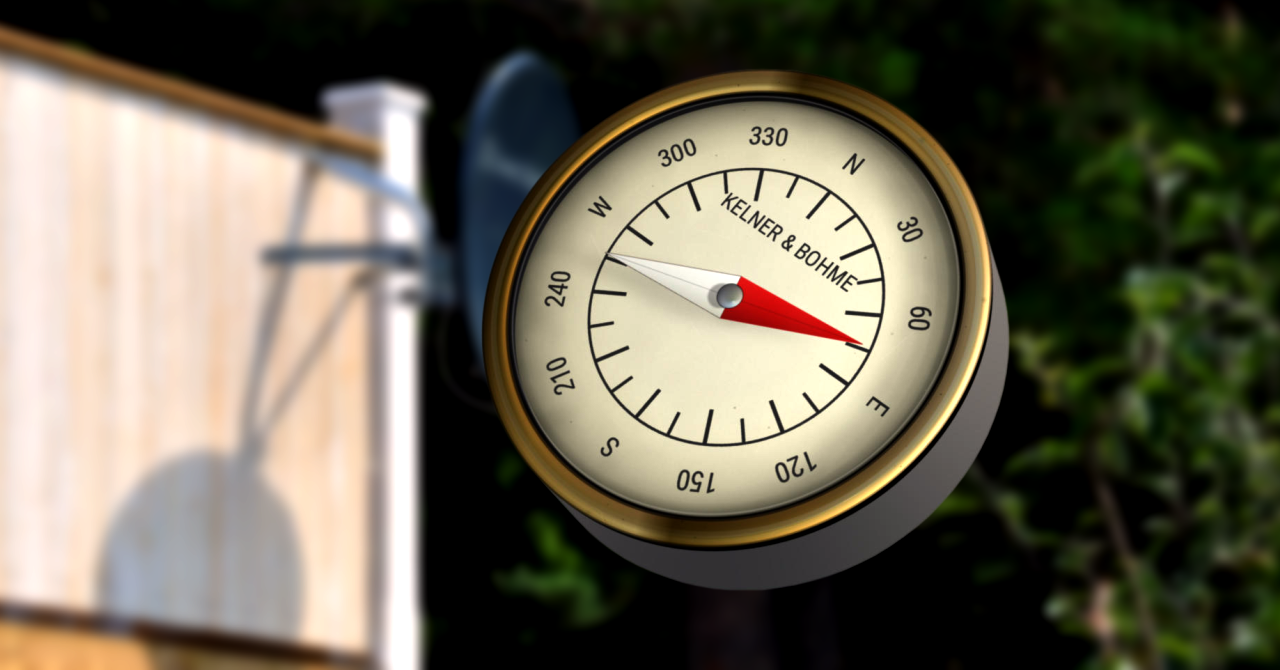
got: 75 °
